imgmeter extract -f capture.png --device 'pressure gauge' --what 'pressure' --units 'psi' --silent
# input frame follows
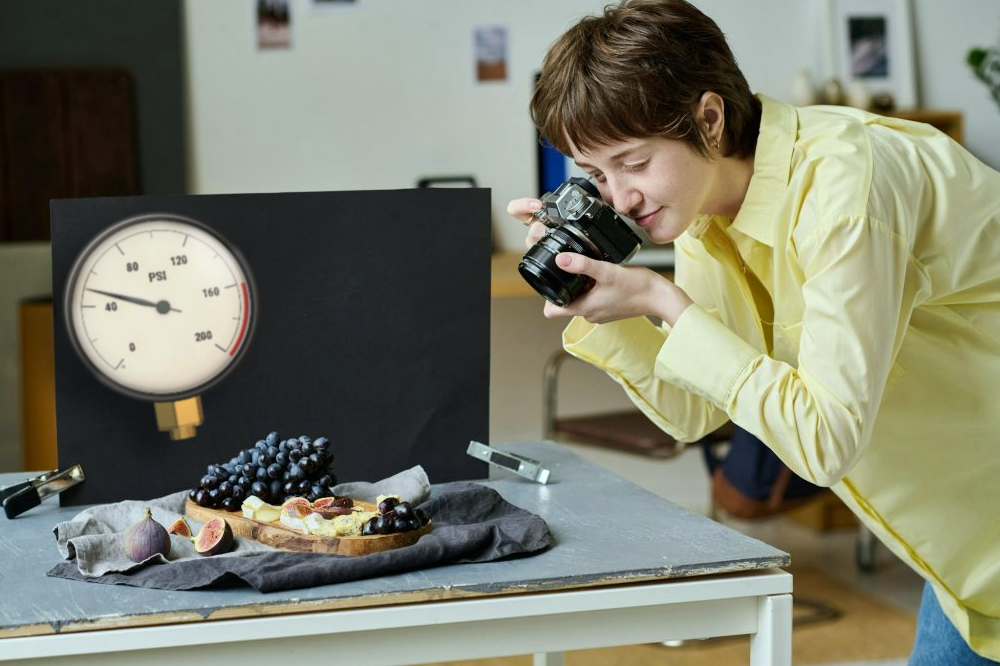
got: 50 psi
